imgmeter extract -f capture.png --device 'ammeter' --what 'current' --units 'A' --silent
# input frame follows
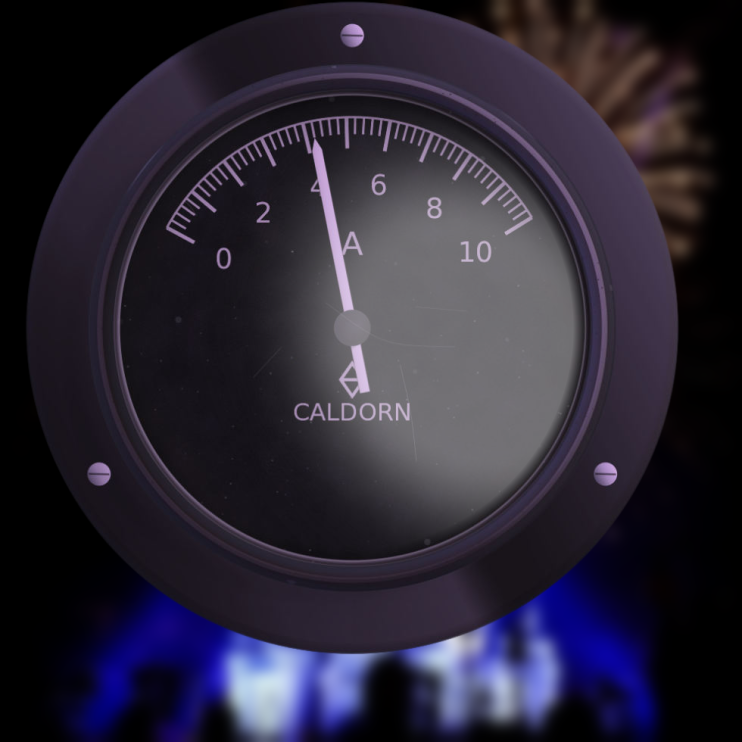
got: 4.2 A
